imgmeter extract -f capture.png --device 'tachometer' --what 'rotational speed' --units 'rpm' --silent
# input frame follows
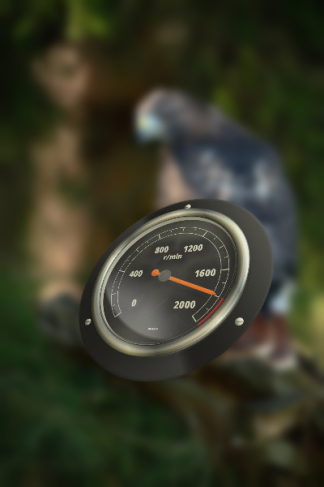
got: 1800 rpm
